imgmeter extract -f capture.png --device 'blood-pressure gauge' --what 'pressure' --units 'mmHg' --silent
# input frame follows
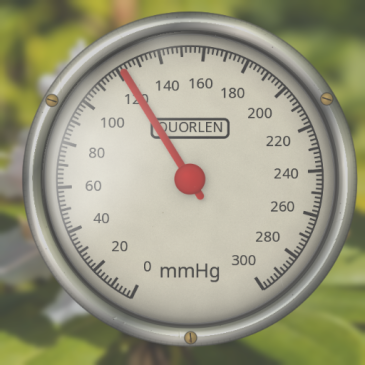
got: 122 mmHg
